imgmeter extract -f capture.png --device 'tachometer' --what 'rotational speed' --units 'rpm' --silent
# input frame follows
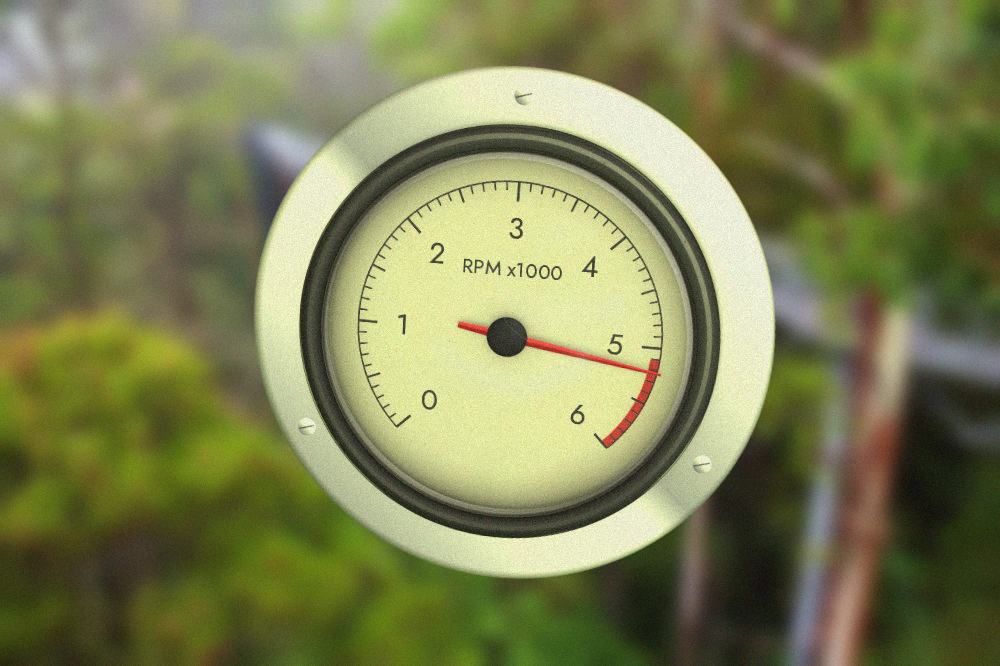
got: 5200 rpm
